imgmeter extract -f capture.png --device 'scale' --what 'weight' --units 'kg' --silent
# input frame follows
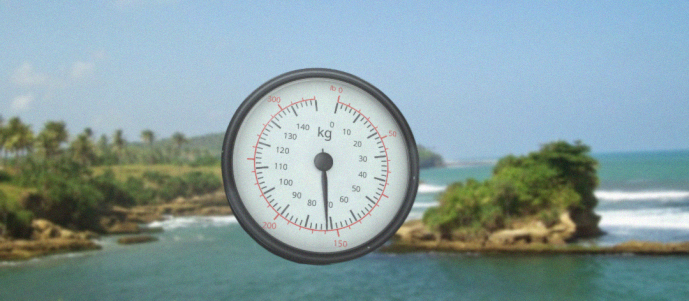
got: 72 kg
